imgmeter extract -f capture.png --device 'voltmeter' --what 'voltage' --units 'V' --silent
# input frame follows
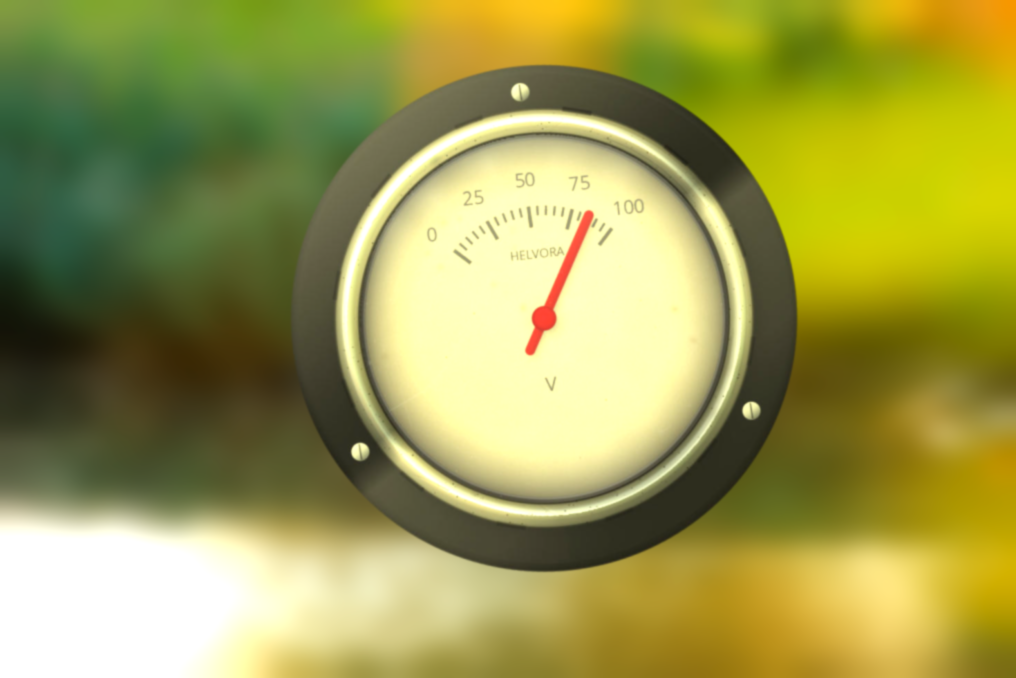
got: 85 V
